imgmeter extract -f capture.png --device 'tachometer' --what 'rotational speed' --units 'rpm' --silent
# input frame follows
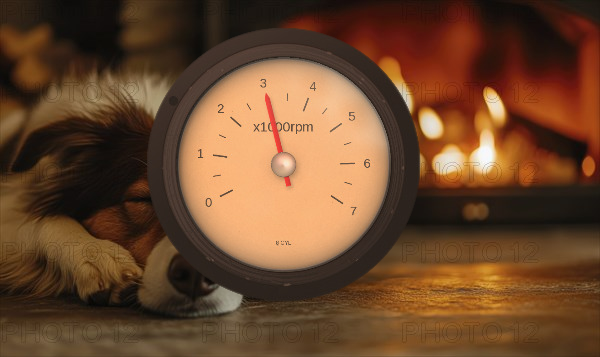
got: 3000 rpm
